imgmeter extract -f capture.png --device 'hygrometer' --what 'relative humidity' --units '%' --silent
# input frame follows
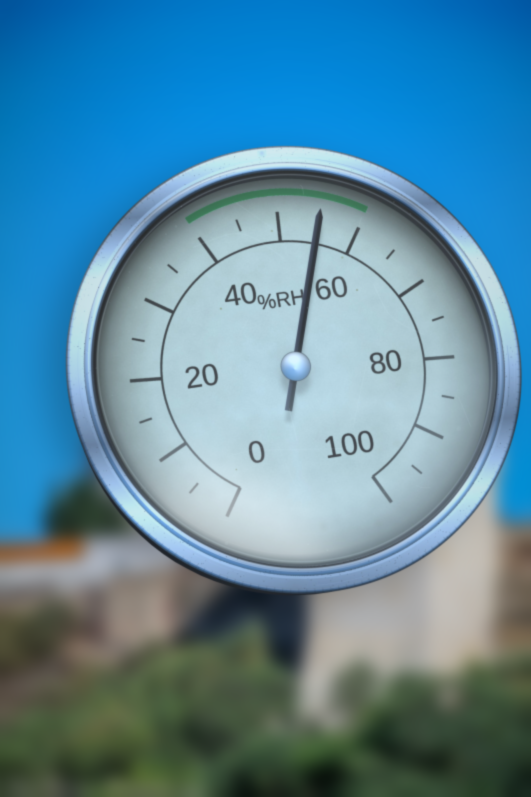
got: 55 %
